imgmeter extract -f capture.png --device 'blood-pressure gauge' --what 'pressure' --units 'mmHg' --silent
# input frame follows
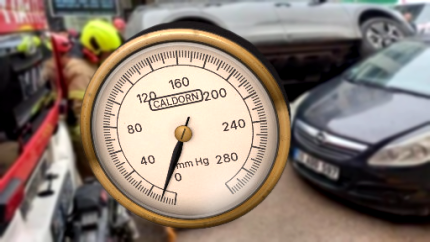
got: 10 mmHg
